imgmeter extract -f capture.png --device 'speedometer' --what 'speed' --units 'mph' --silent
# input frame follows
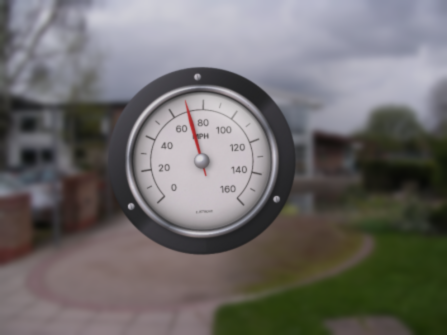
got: 70 mph
